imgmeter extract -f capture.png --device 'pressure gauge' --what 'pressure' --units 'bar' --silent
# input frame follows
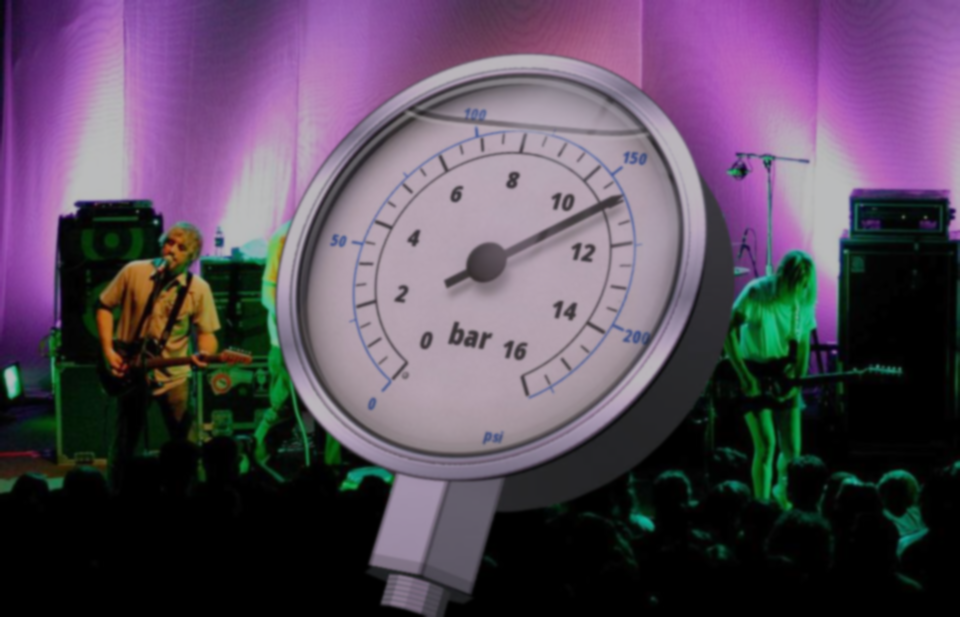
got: 11 bar
